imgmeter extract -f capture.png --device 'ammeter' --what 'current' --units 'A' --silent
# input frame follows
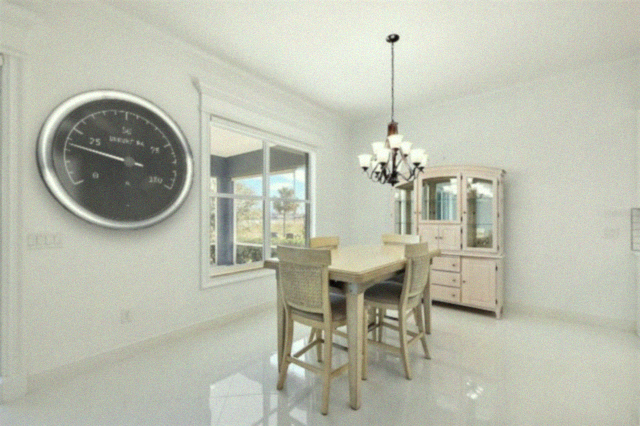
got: 17.5 A
